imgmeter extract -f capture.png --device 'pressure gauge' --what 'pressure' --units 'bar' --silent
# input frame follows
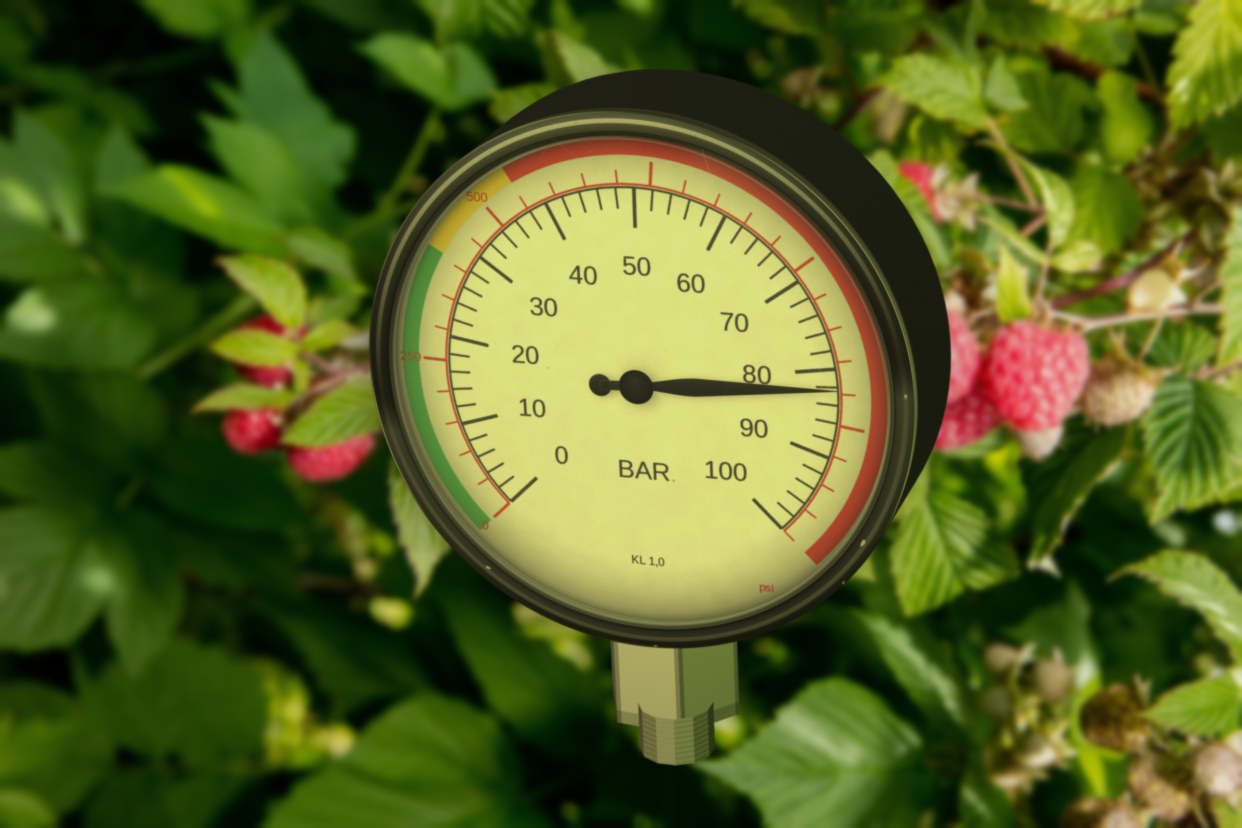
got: 82 bar
